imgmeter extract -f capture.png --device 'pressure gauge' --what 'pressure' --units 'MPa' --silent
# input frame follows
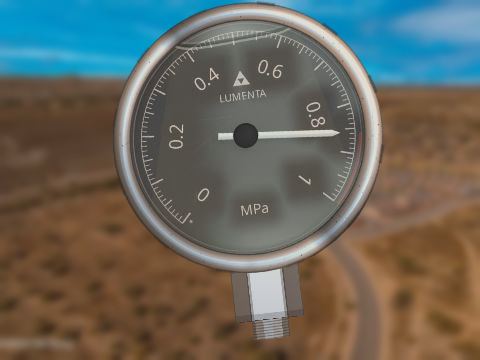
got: 0.86 MPa
